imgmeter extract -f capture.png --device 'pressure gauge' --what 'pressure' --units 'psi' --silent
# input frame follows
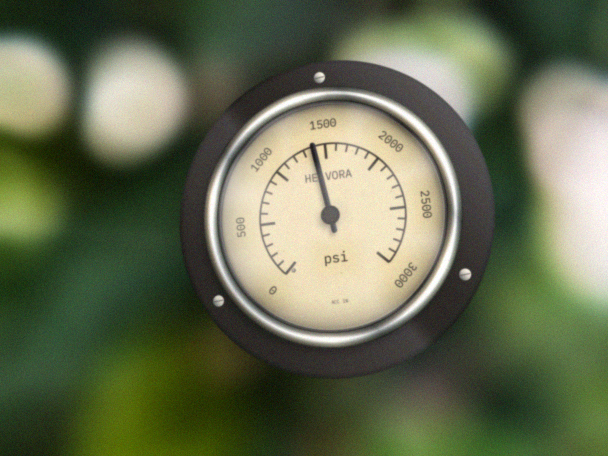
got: 1400 psi
